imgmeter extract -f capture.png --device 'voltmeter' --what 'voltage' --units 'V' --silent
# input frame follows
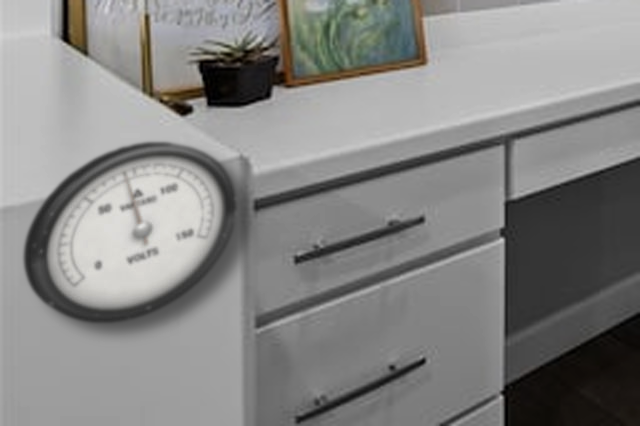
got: 70 V
